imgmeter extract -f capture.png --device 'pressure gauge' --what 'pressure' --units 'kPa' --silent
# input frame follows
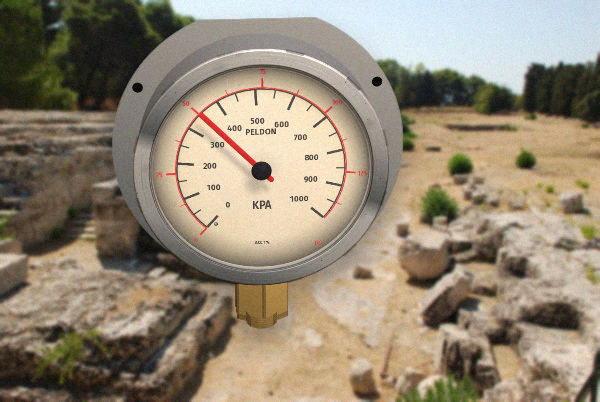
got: 350 kPa
